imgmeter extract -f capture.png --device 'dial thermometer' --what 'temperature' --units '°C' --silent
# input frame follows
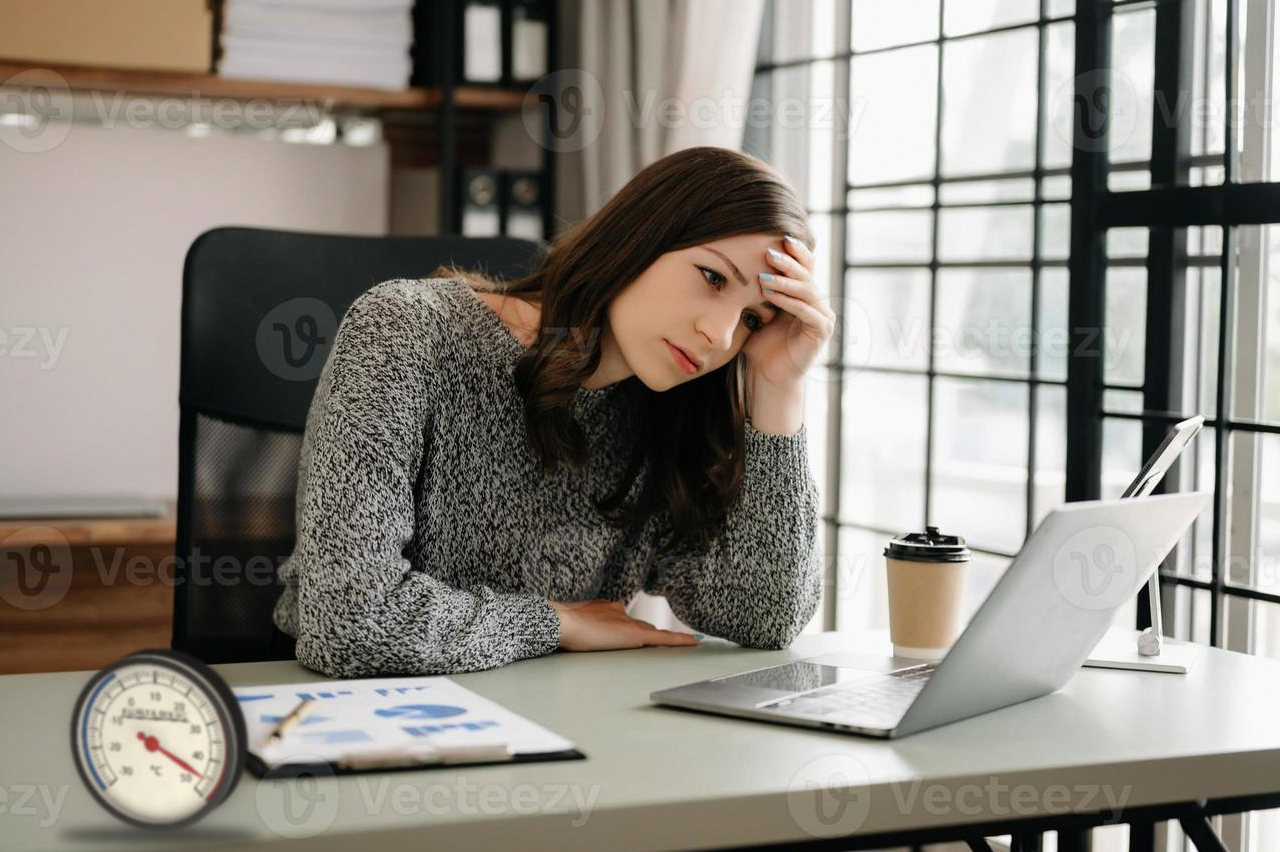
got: 45 °C
